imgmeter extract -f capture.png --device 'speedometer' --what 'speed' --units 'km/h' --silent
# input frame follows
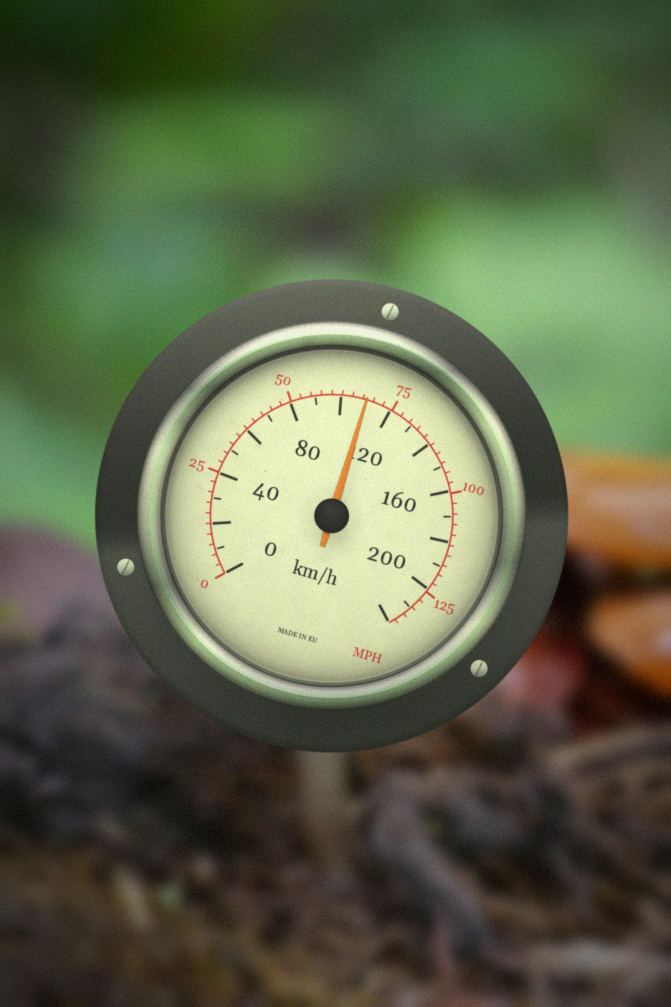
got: 110 km/h
